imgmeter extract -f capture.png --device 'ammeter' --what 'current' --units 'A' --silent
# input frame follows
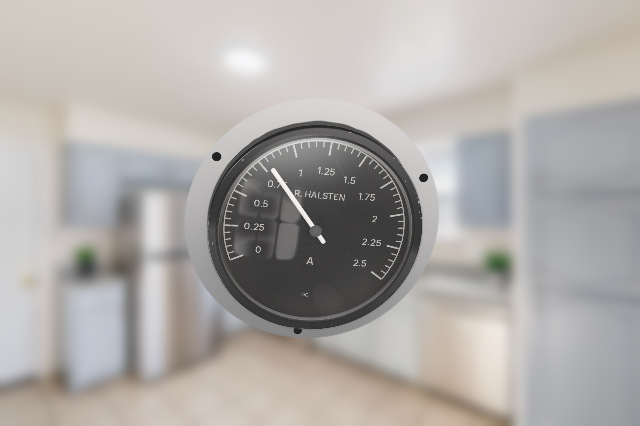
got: 0.8 A
